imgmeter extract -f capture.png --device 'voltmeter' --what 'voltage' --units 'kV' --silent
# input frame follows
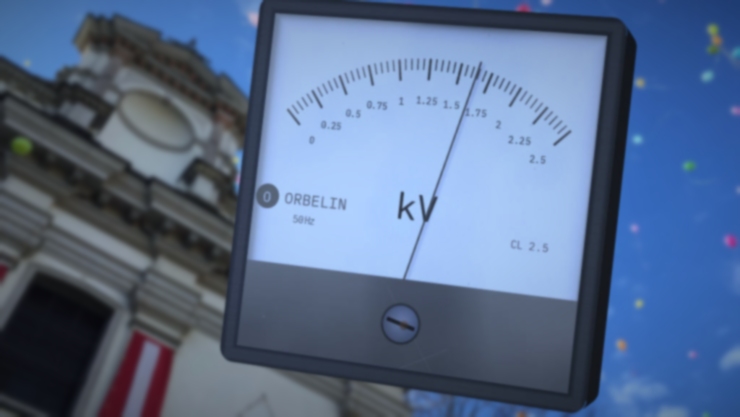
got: 1.65 kV
